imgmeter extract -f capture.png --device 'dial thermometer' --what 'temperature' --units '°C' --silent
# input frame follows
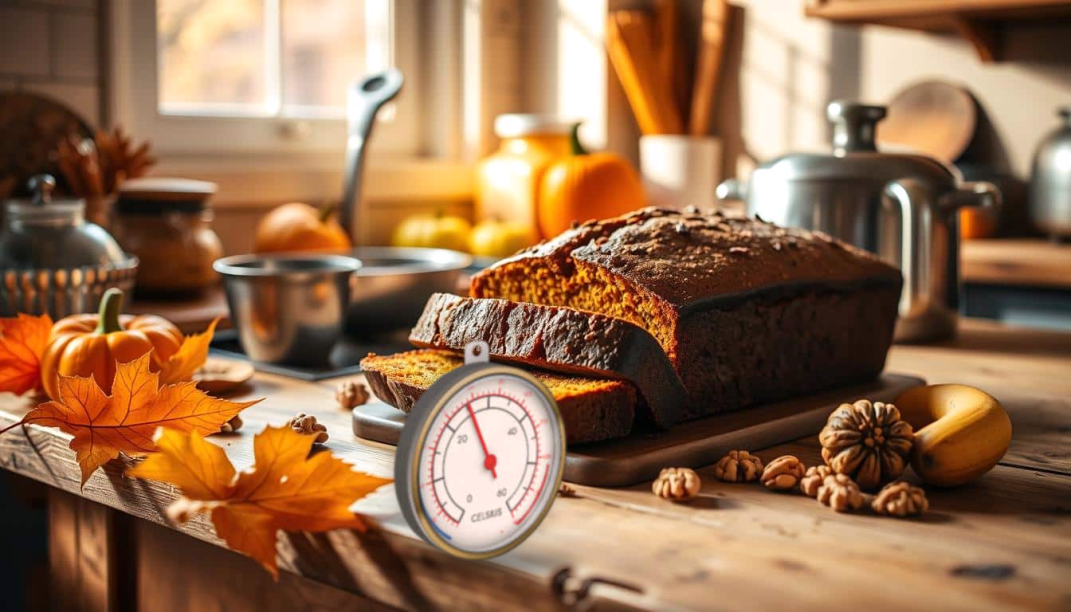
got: 25 °C
